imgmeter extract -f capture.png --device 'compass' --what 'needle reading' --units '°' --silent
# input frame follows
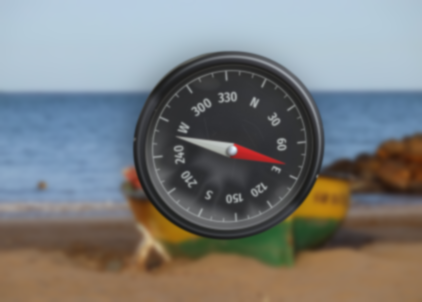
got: 80 °
